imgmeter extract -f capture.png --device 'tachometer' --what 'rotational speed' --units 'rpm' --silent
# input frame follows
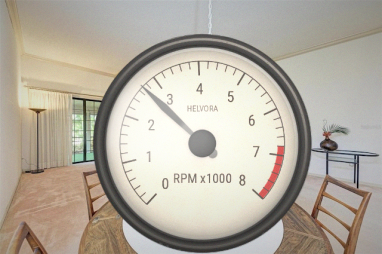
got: 2700 rpm
